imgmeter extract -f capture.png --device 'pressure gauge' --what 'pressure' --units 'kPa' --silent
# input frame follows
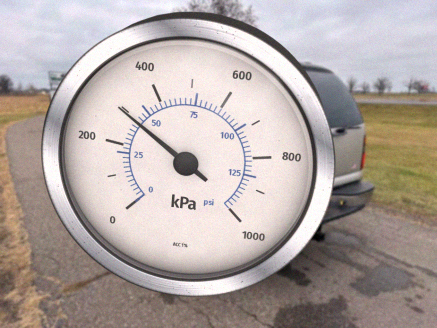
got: 300 kPa
